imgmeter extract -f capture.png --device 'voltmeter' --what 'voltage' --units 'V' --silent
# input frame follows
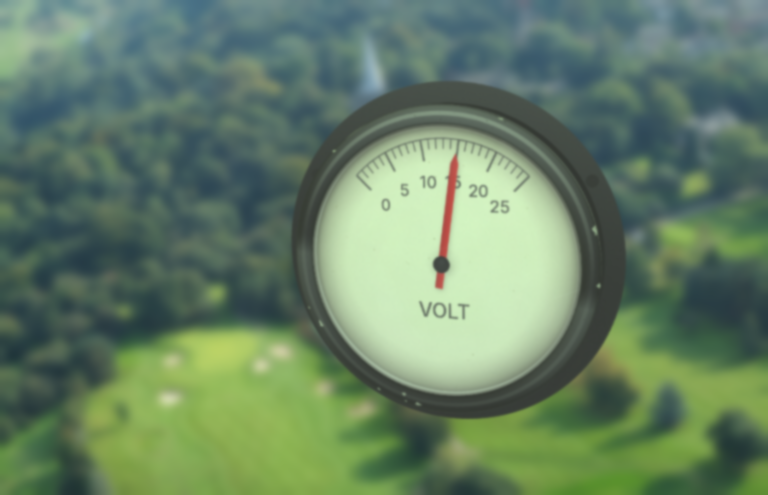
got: 15 V
